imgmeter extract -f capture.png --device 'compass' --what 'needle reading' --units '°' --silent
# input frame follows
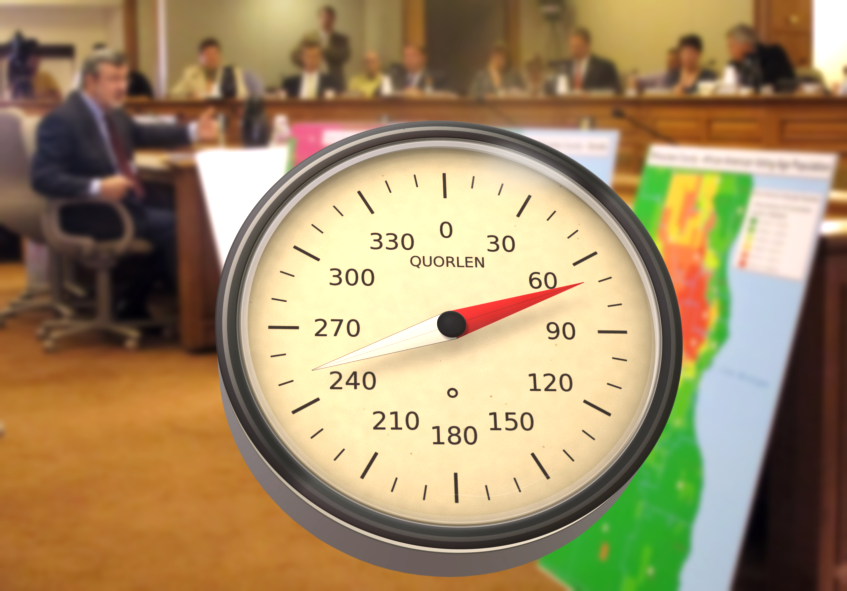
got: 70 °
